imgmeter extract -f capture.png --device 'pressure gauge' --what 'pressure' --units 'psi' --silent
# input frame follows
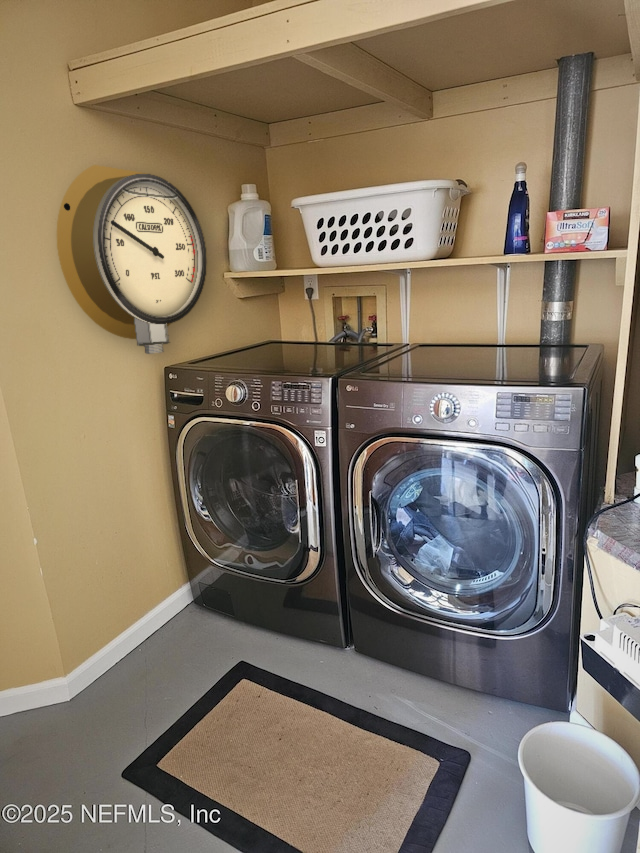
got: 70 psi
